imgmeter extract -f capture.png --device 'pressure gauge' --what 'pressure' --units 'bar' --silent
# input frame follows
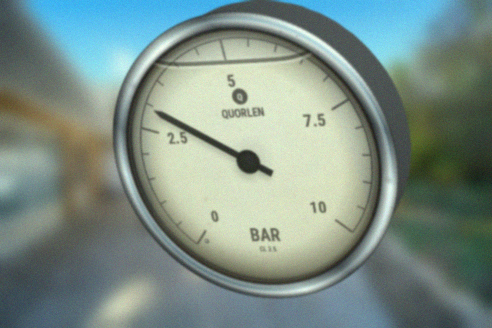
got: 3 bar
